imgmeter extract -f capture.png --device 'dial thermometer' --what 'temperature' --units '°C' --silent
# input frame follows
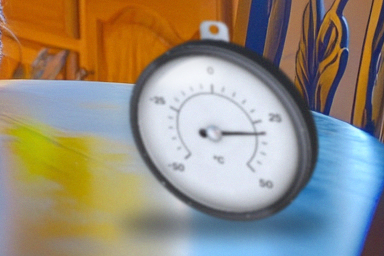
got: 30 °C
